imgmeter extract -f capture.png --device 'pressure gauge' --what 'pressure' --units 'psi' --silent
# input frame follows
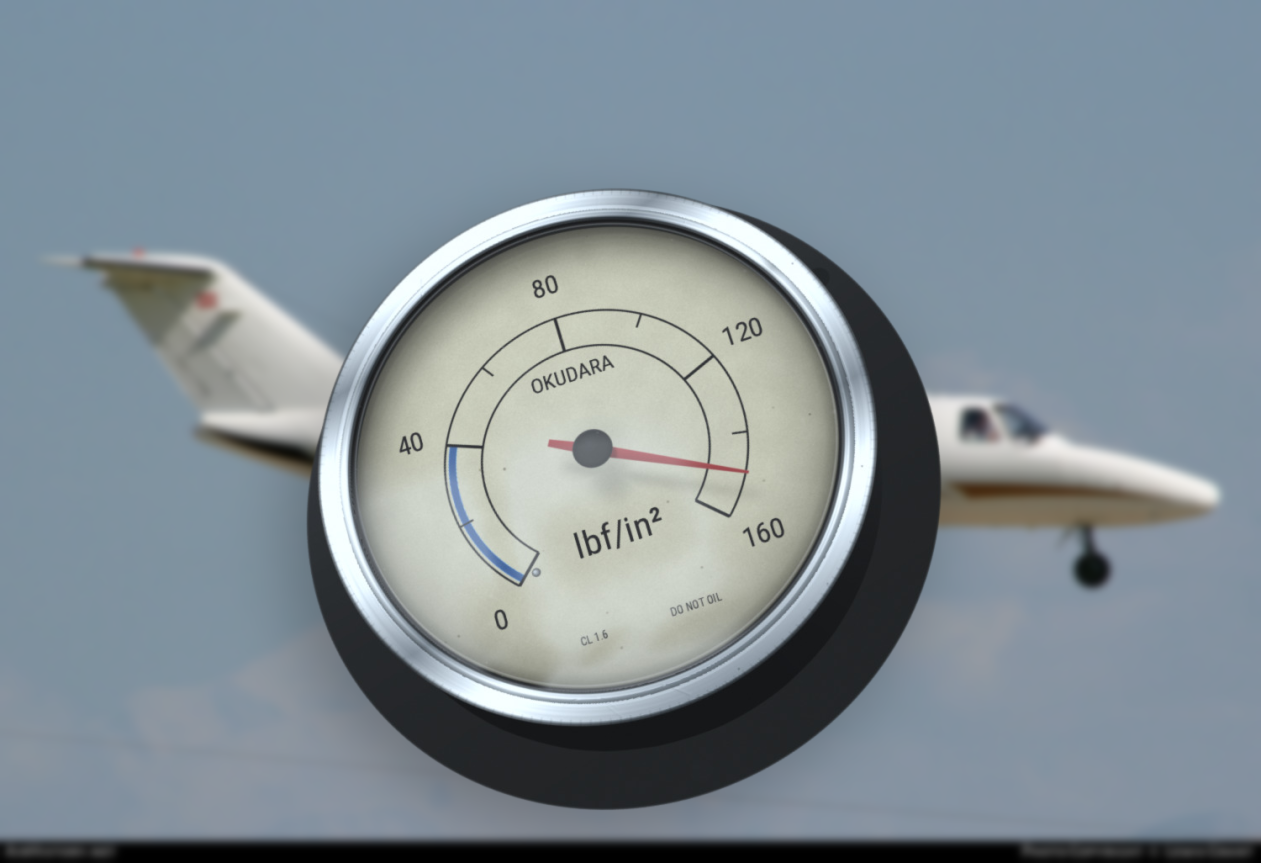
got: 150 psi
